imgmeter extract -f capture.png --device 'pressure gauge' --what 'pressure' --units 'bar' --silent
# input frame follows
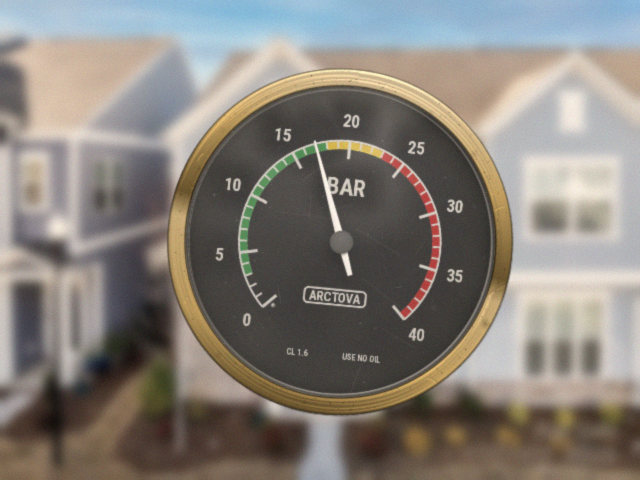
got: 17 bar
